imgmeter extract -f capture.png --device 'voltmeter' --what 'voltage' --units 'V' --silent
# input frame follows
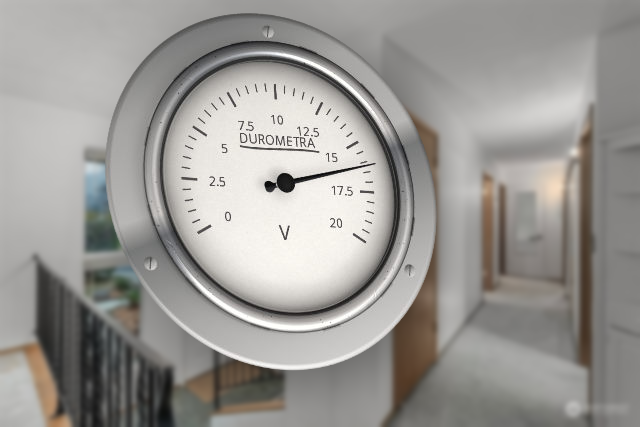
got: 16.25 V
